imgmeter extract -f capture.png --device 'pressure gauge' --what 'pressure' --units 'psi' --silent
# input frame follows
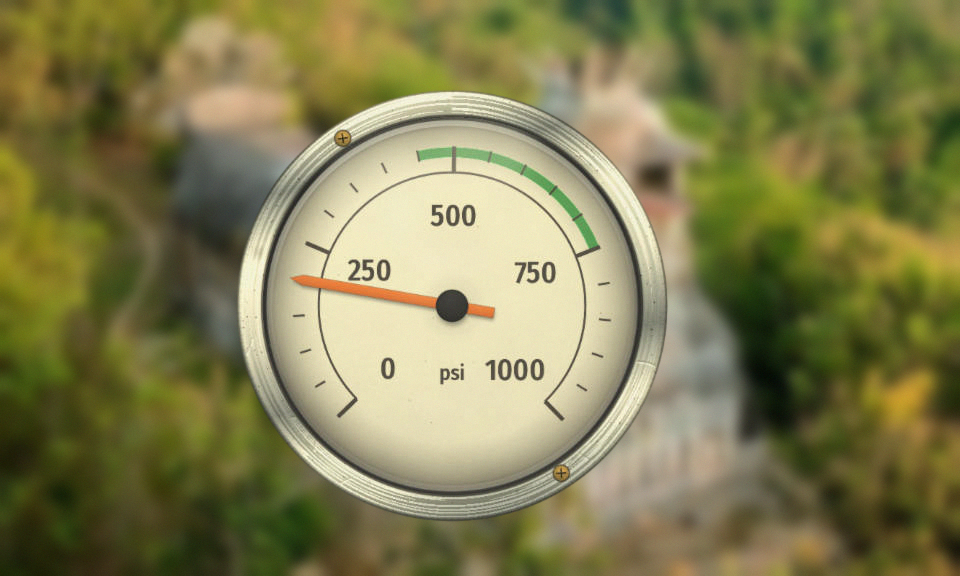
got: 200 psi
